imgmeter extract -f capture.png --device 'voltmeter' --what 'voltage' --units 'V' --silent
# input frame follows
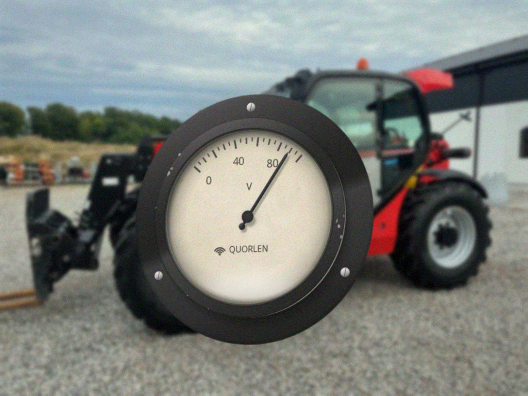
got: 90 V
